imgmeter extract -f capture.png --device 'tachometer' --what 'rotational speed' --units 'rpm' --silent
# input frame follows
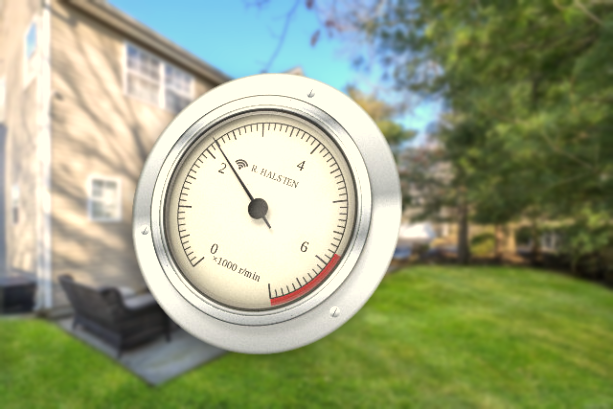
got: 2200 rpm
